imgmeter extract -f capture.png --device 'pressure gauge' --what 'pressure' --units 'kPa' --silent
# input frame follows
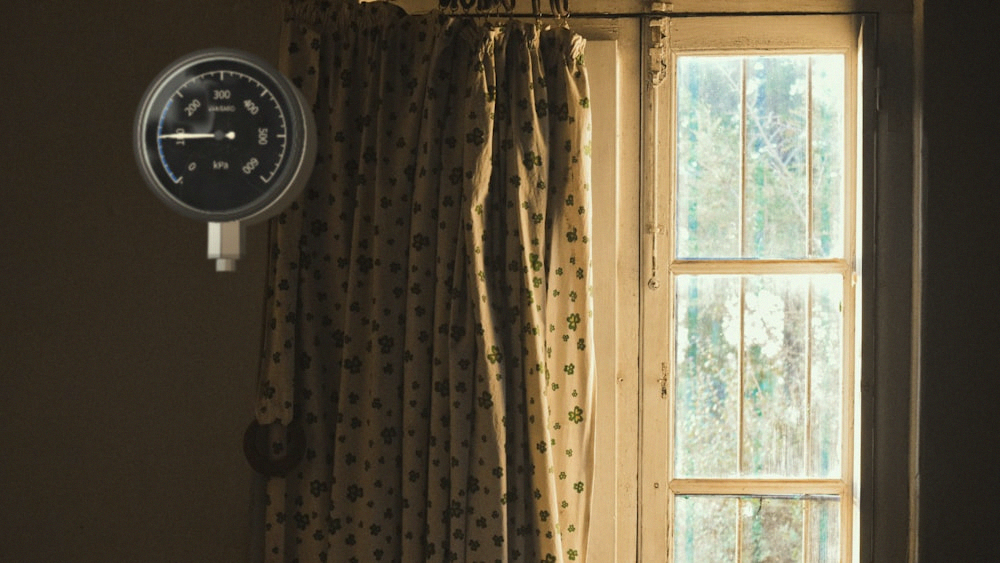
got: 100 kPa
